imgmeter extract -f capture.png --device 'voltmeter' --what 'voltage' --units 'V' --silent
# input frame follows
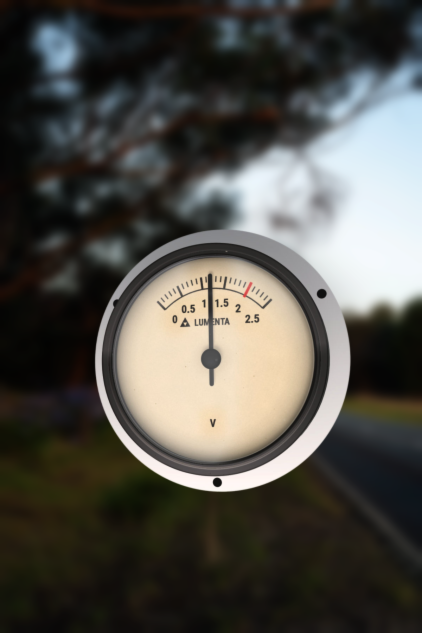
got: 1.2 V
